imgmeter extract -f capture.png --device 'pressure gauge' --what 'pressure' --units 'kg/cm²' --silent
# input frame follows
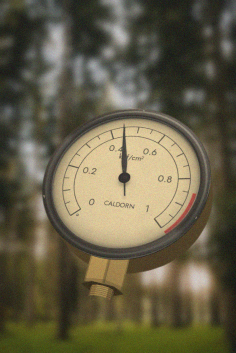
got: 0.45 kg/cm²
